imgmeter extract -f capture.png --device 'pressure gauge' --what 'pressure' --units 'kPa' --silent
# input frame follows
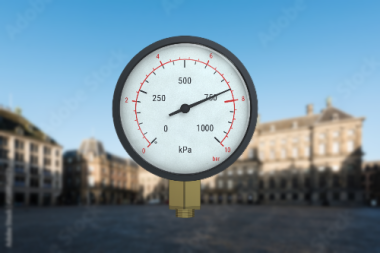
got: 750 kPa
